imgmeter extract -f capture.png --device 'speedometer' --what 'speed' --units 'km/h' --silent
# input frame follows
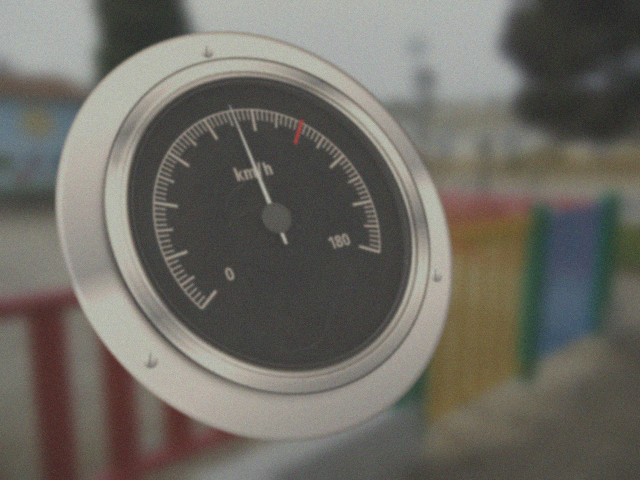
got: 90 km/h
